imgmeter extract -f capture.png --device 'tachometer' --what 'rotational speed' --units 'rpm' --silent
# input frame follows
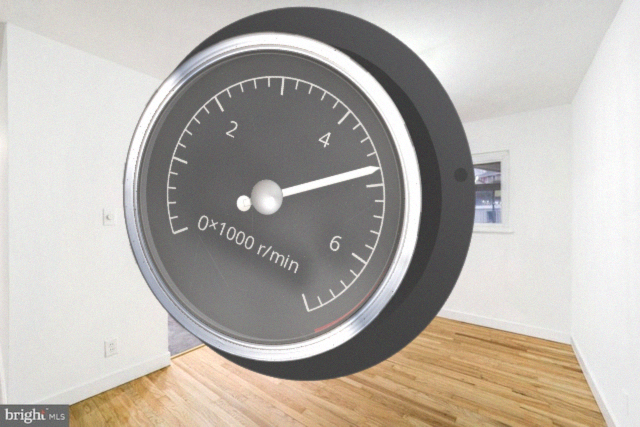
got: 4800 rpm
